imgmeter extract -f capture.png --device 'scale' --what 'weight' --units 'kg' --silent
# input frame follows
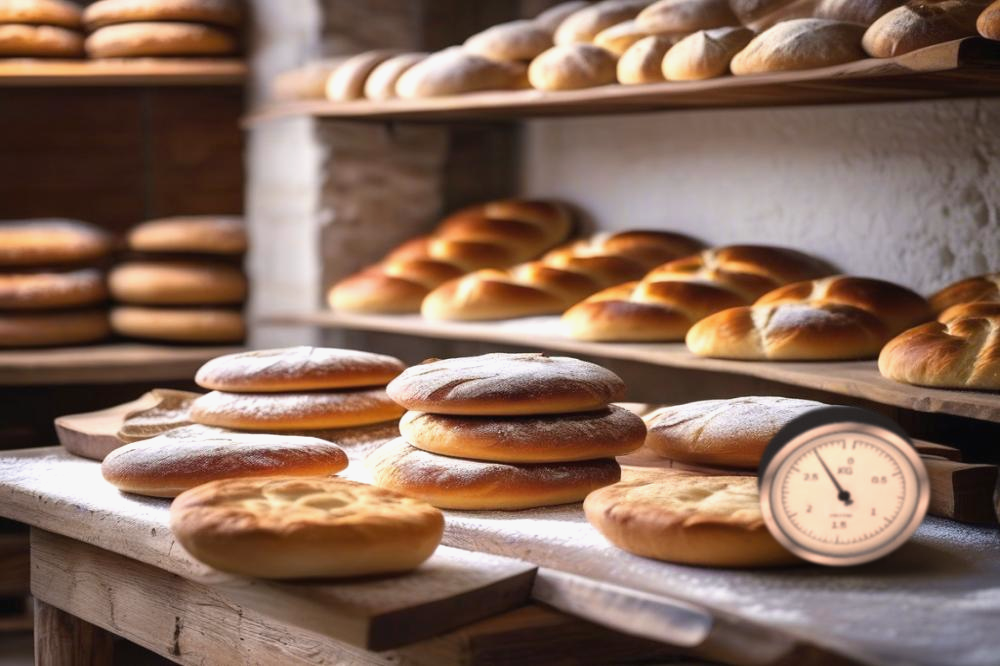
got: 2.75 kg
